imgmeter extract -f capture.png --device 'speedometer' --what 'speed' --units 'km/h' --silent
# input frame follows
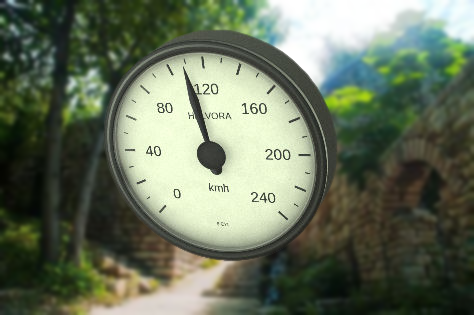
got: 110 km/h
